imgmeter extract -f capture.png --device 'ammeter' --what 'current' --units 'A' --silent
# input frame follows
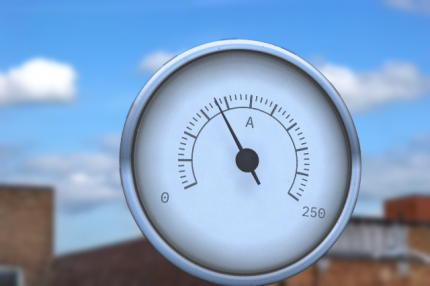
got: 90 A
